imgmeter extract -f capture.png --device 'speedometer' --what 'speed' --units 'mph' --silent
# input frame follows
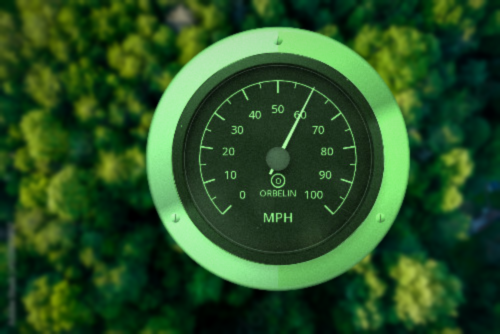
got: 60 mph
